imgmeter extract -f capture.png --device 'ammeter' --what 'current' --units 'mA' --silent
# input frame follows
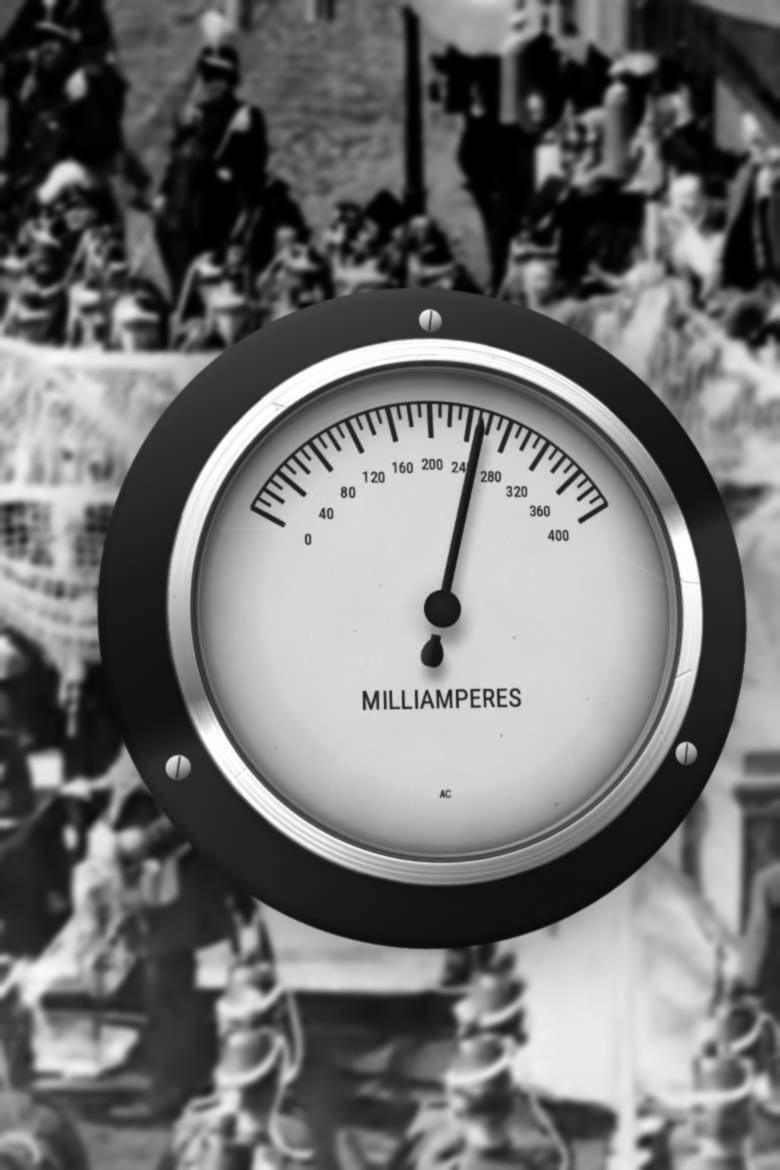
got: 250 mA
